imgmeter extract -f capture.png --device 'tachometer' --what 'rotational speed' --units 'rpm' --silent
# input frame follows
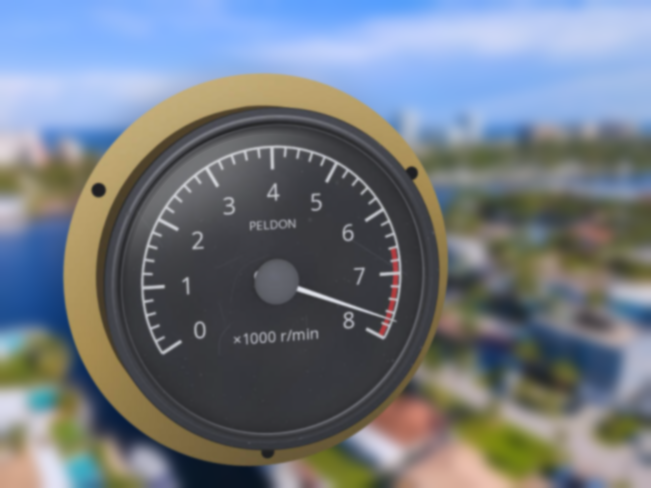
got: 7700 rpm
